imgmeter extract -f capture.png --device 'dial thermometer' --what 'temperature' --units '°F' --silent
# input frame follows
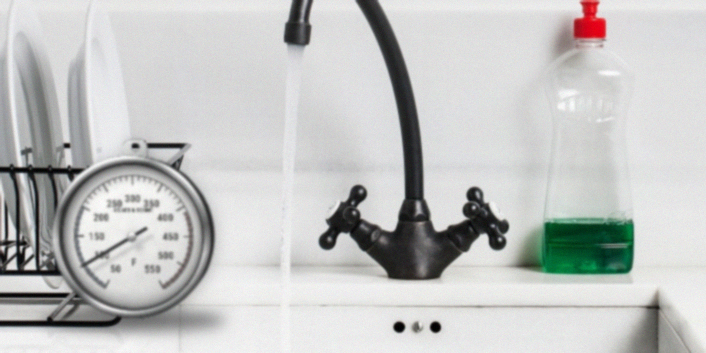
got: 100 °F
